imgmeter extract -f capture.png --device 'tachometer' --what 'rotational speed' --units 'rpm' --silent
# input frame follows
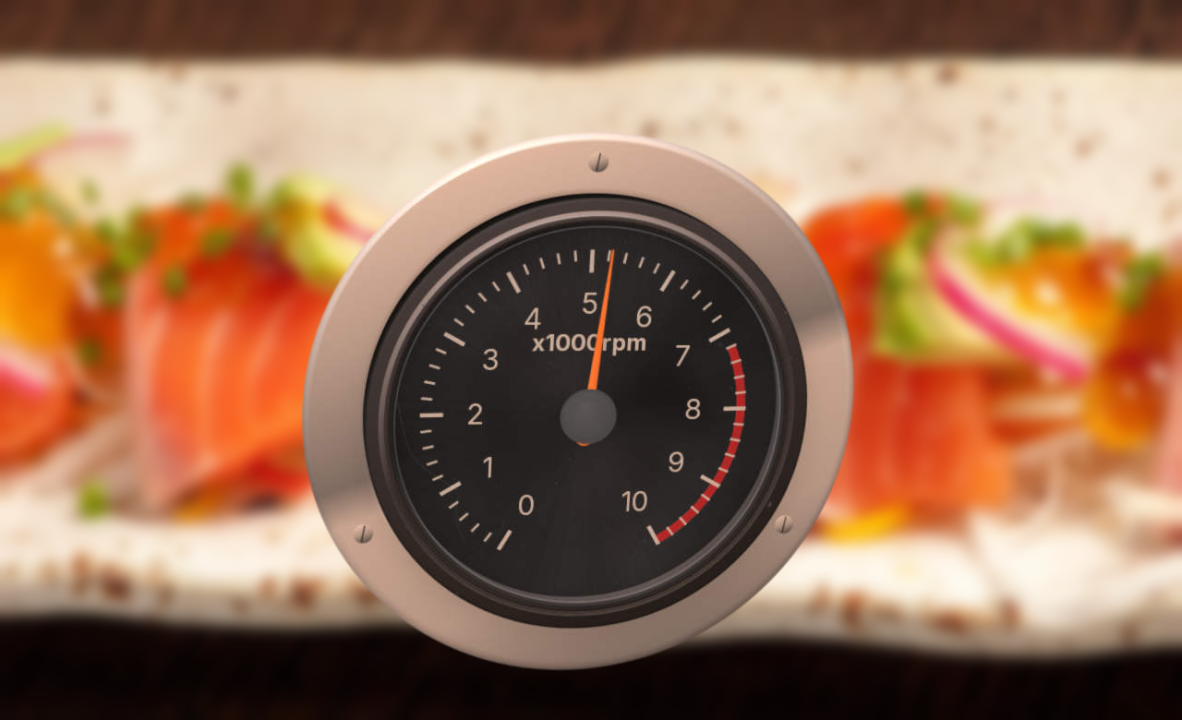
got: 5200 rpm
